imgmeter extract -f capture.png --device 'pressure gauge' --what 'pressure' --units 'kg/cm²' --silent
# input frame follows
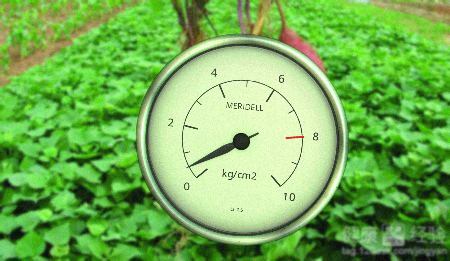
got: 0.5 kg/cm²
